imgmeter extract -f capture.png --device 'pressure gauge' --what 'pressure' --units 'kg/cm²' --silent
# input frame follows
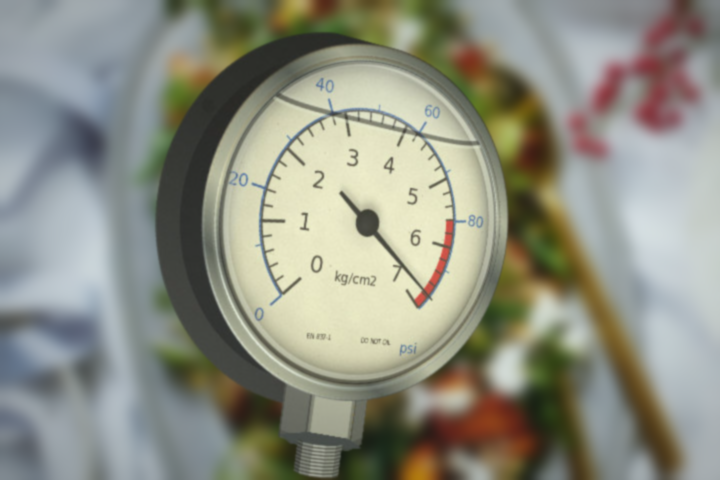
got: 6.8 kg/cm²
